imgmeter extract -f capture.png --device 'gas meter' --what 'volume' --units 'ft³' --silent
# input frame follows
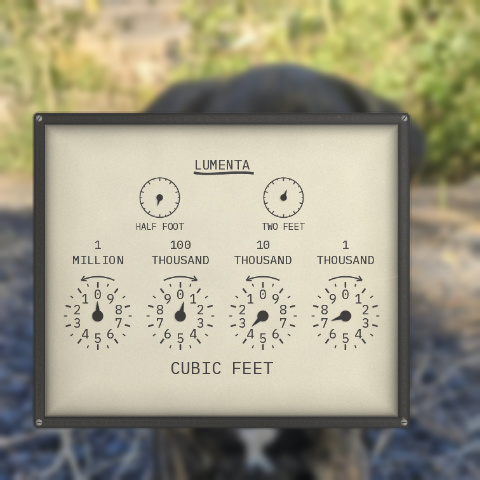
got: 3700 ft³
